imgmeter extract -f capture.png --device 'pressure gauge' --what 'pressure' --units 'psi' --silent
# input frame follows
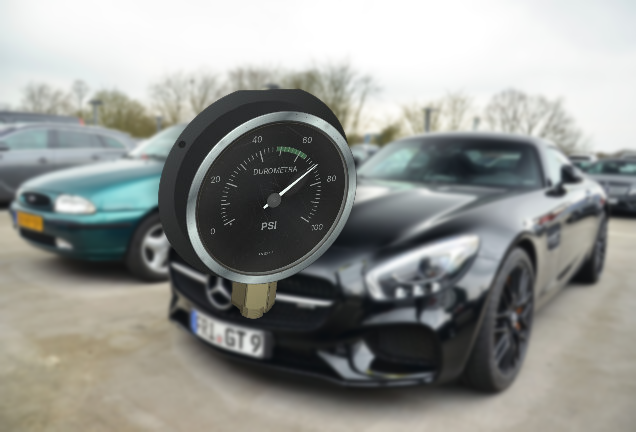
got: 70 psi
